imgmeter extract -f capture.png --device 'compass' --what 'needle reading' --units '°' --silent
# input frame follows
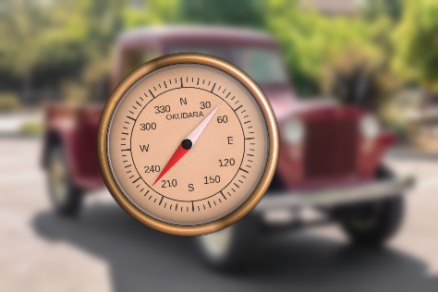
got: 225 °
